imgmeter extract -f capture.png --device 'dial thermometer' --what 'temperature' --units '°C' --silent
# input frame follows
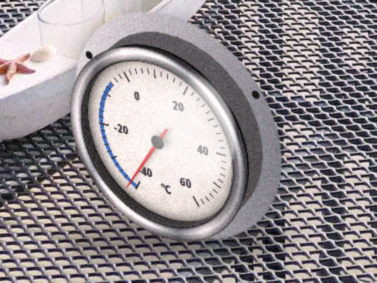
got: -38 °C
